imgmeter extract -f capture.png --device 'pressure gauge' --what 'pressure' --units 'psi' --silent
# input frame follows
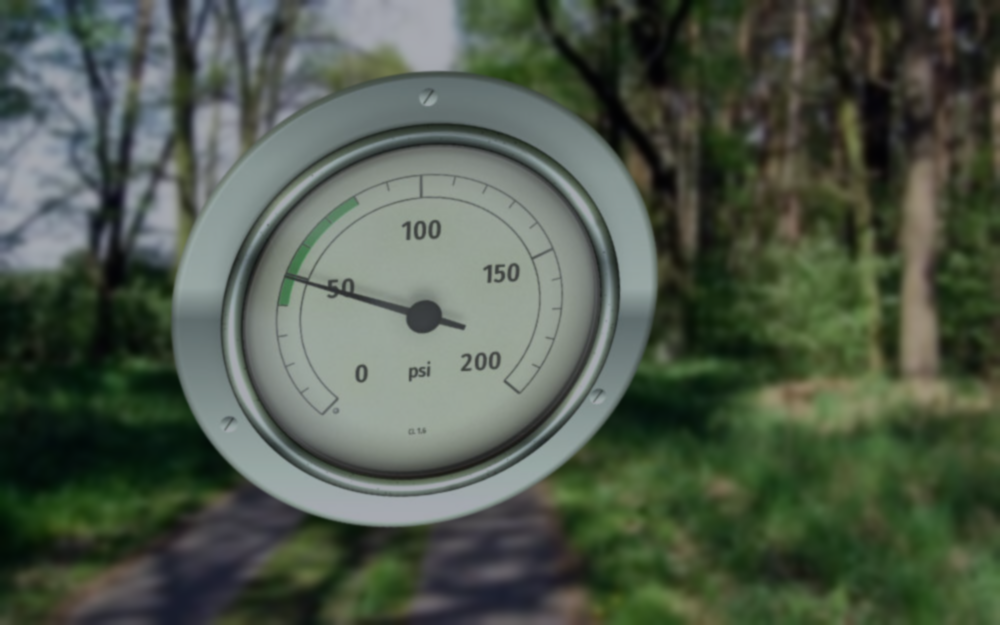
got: 50 psi
